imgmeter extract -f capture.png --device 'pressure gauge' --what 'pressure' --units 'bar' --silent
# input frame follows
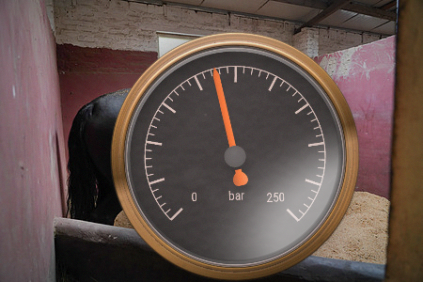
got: 112.5 bar
